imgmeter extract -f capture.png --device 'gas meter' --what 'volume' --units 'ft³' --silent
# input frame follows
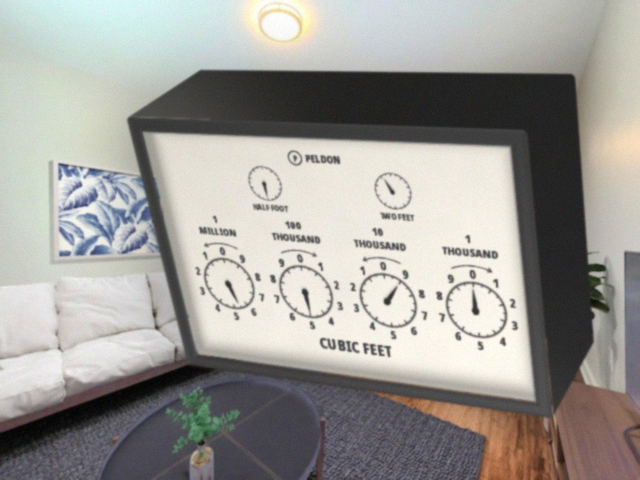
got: 549000 ft³
